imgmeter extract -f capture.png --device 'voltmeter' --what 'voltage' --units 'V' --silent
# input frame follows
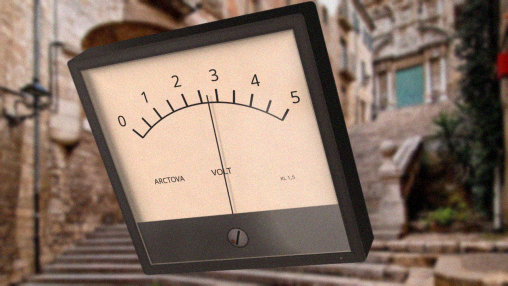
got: 2.75 V
